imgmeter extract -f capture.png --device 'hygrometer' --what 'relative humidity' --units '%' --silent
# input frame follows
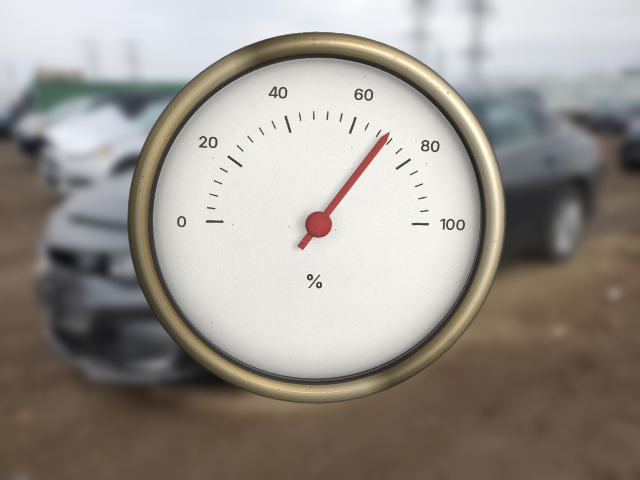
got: 70 %
